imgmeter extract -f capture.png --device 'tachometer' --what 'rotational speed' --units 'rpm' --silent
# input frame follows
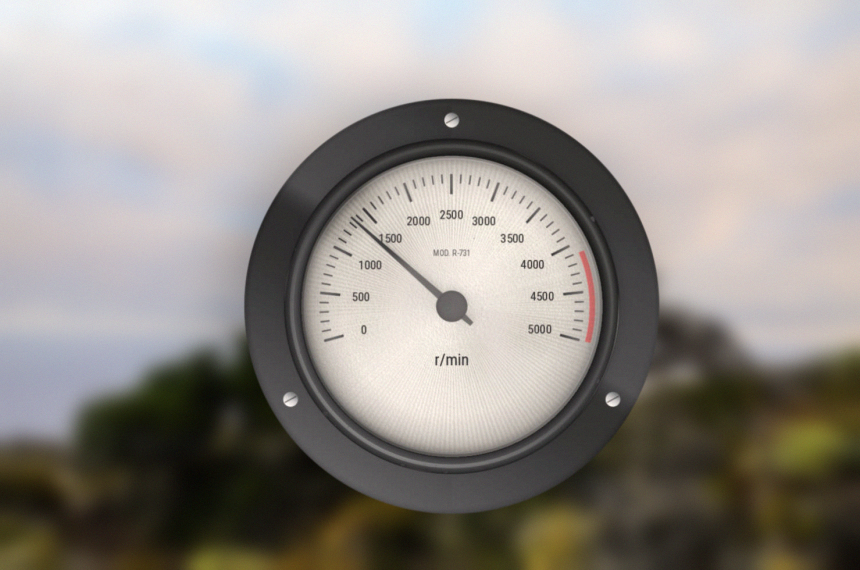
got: 1350 rpm
